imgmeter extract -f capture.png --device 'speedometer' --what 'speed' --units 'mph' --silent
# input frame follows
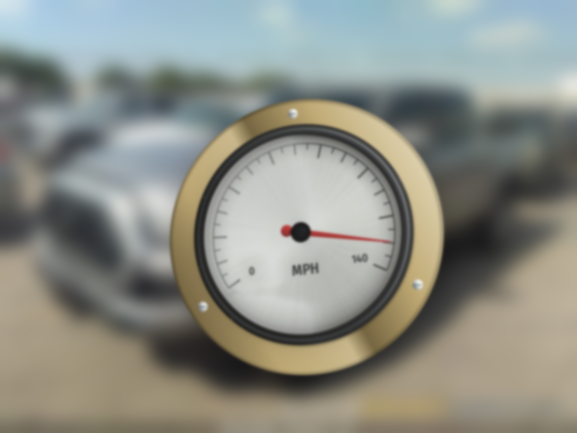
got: 130 mph
